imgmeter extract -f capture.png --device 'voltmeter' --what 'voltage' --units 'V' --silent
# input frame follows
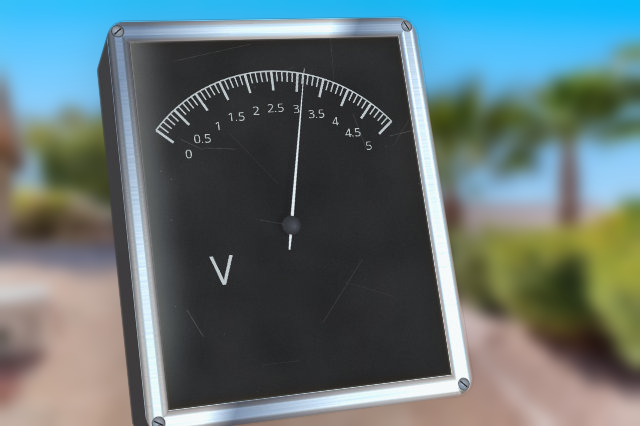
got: 3.1 V
